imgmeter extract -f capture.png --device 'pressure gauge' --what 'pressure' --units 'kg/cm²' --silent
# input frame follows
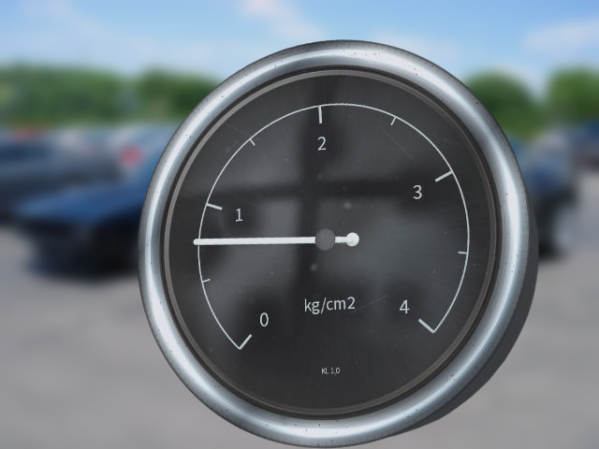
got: 0.75 kg/cm²
